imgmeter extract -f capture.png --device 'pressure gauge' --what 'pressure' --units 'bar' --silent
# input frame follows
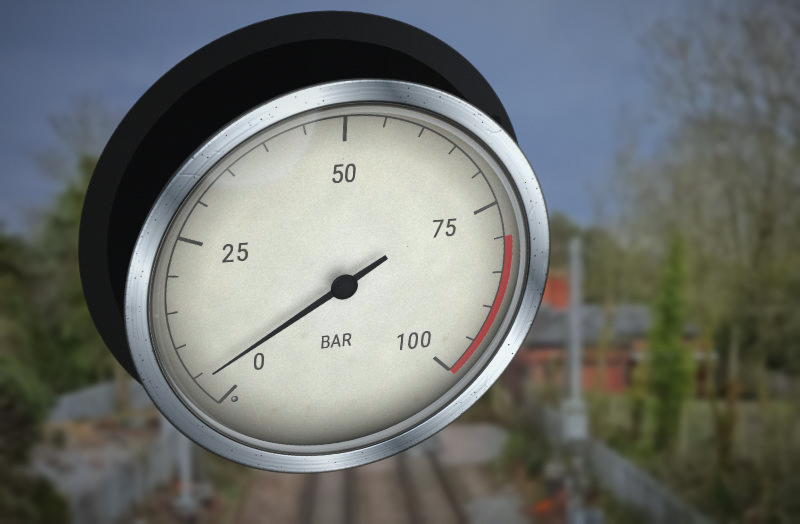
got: 5 bar
